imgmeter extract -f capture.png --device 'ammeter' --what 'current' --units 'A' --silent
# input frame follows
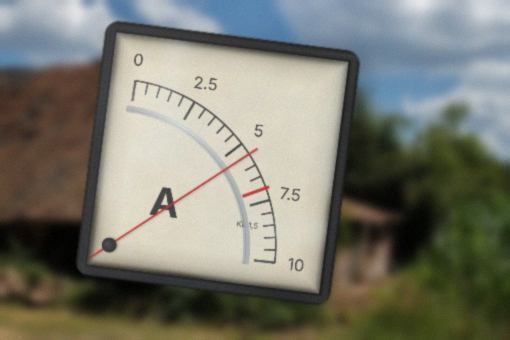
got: 5.5 A
